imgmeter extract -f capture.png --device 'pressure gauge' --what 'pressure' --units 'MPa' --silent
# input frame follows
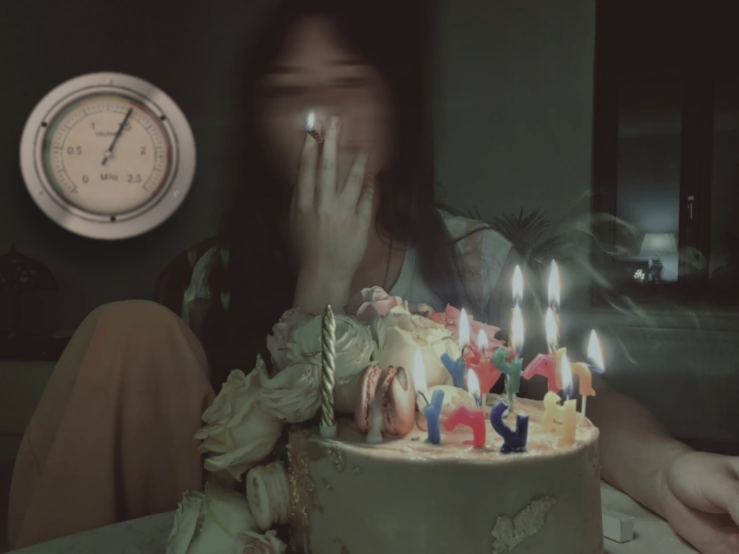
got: 1.5 MPa
